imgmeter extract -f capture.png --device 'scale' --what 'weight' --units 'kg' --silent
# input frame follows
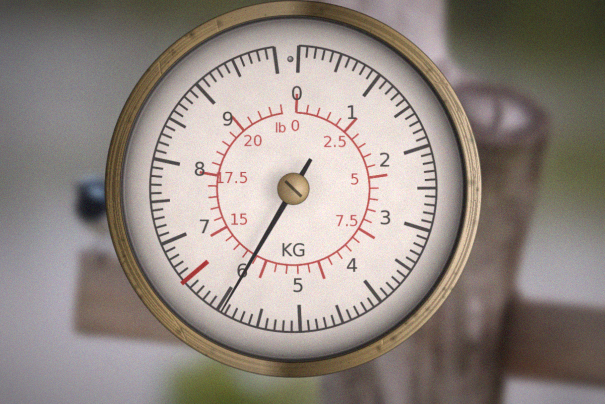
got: 5.95 kg
